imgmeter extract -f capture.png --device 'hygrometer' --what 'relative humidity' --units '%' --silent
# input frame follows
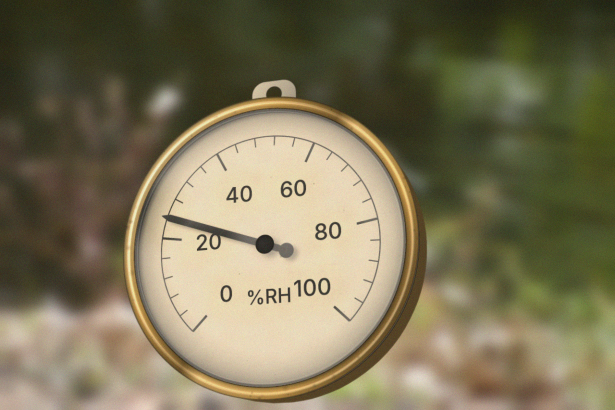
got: 24 %
